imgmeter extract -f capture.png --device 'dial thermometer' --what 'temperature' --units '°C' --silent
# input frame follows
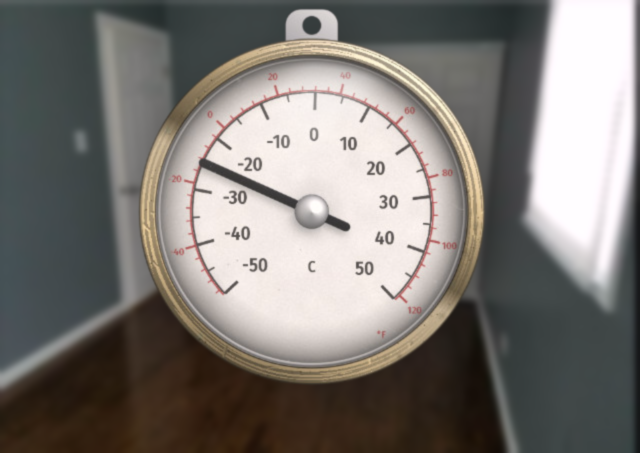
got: -25 °C
